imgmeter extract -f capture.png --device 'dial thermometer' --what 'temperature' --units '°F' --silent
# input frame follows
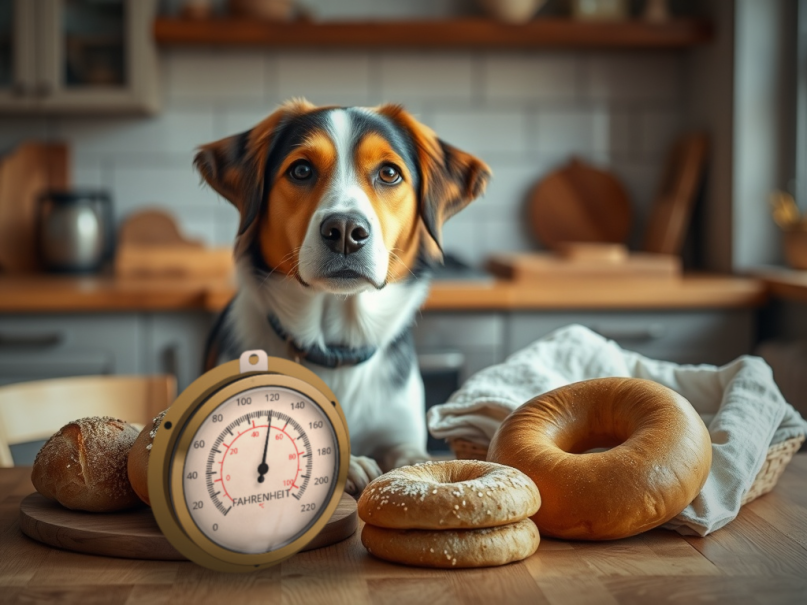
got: 120 °F
